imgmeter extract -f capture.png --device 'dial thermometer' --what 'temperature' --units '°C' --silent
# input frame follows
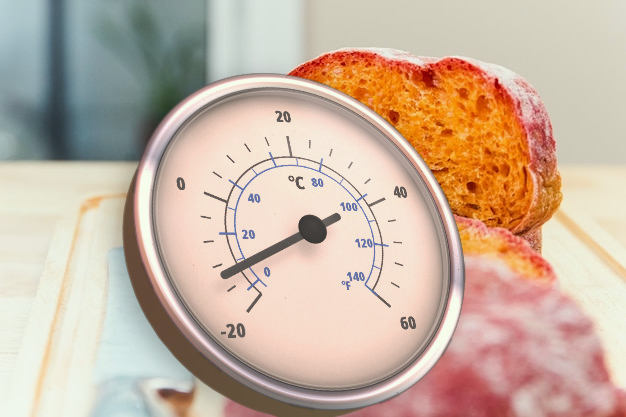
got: -14 °C
